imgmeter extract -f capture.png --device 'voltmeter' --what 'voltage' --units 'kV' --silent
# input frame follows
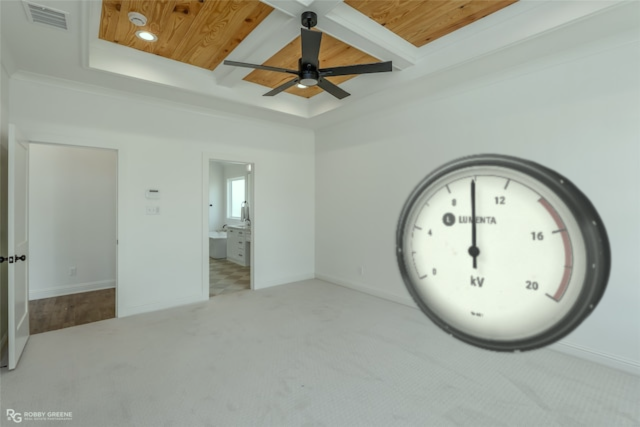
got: 10 kV
